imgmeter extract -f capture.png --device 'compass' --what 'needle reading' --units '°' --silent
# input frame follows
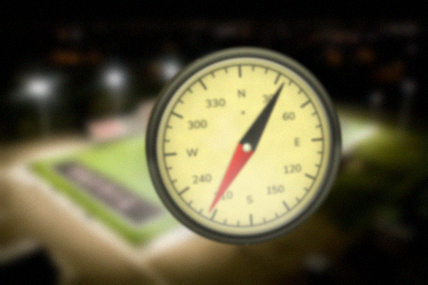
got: 215 °
